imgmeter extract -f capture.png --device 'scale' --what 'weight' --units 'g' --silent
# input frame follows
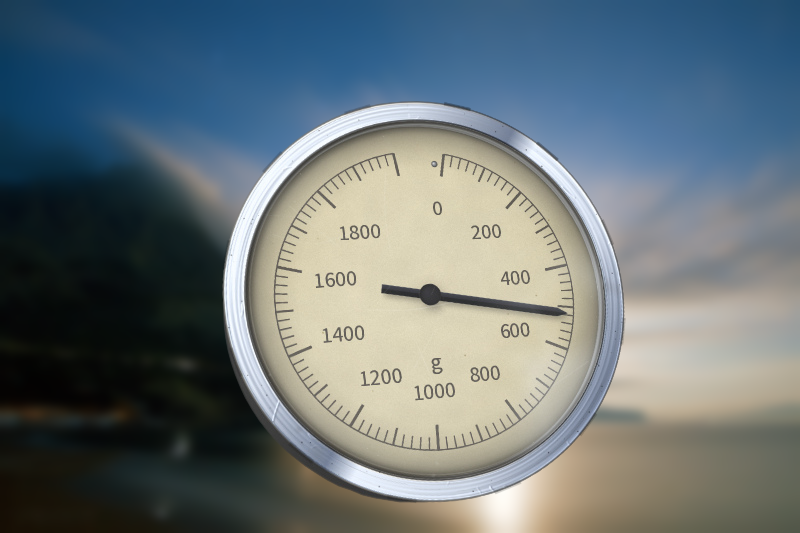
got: 520 g
